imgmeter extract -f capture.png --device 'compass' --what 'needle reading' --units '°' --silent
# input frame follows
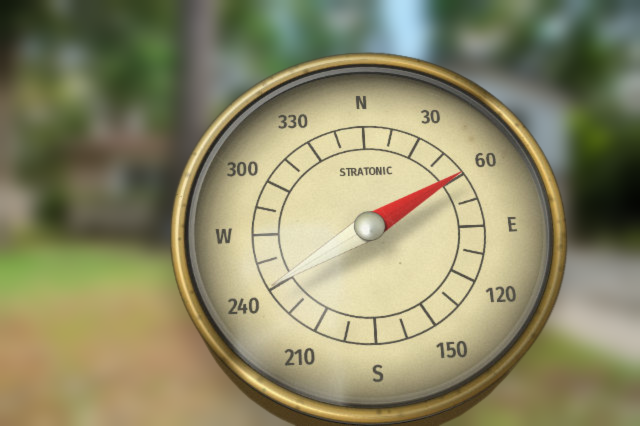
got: 60 °
